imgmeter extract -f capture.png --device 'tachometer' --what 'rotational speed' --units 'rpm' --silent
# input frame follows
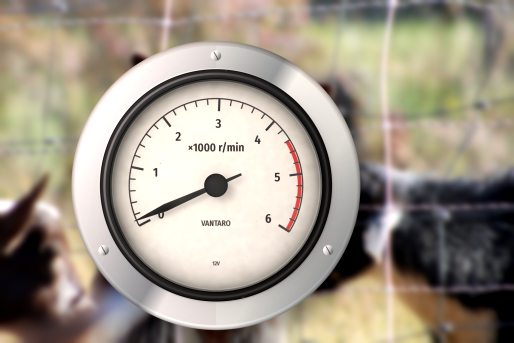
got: 100 rpm
